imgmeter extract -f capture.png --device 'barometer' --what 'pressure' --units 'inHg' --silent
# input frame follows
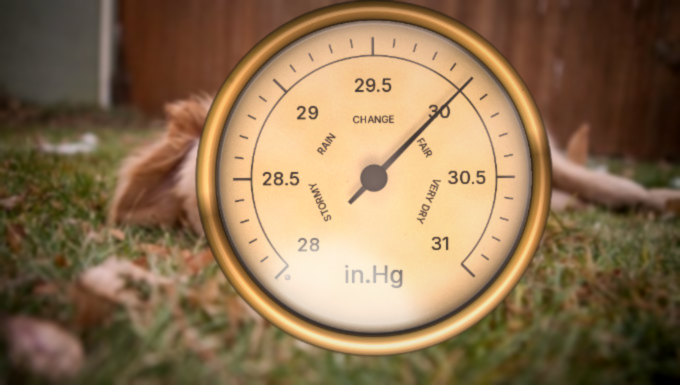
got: 30 inHg
